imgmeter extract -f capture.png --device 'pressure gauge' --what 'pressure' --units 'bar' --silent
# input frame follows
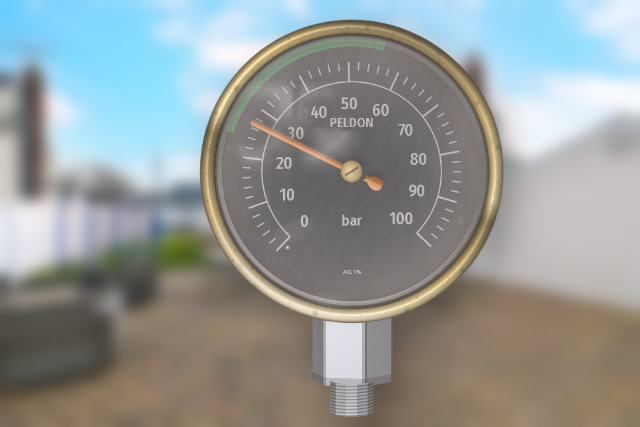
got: 27 bar
